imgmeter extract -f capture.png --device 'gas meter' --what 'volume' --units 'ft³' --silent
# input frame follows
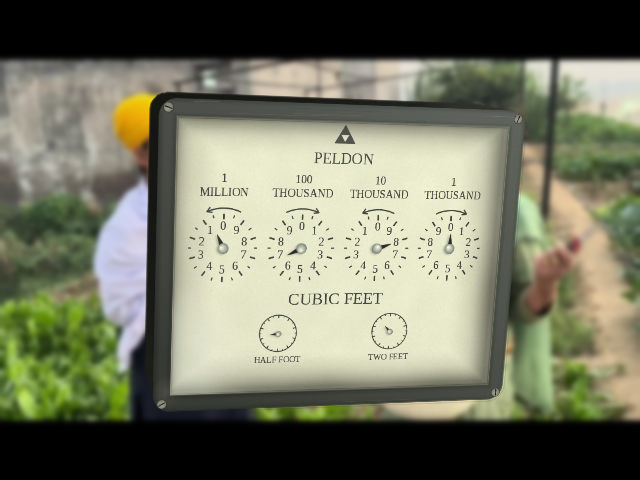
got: 68000 ft³
